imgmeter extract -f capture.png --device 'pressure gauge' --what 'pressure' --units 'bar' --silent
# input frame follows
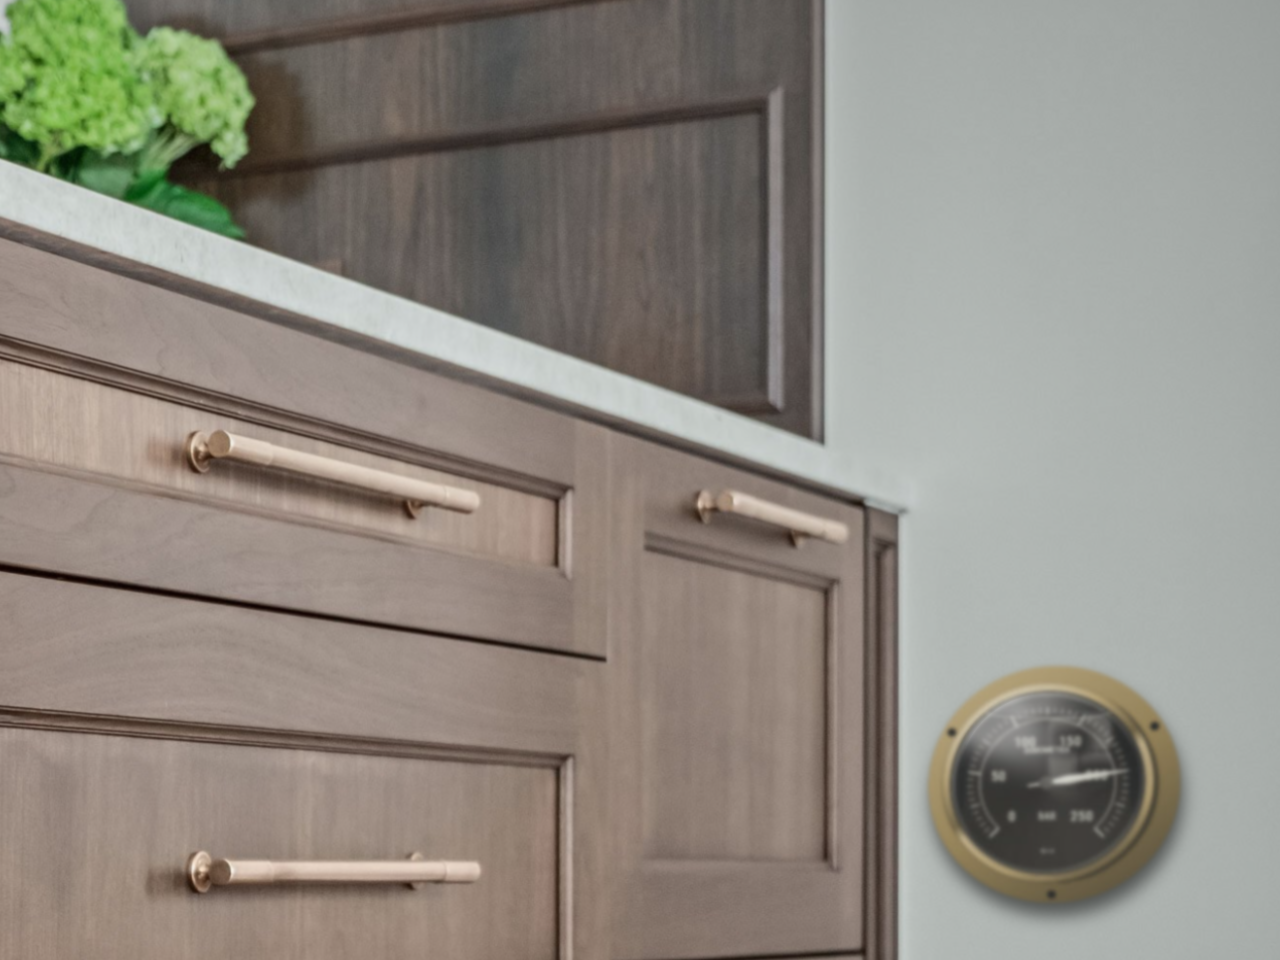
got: 200 bar
